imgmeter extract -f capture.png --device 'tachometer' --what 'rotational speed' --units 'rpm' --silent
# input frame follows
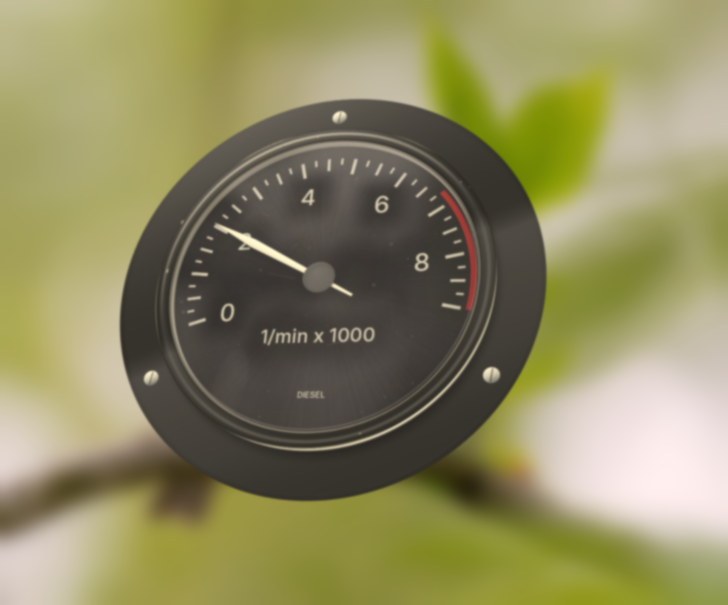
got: 2000 rpm
